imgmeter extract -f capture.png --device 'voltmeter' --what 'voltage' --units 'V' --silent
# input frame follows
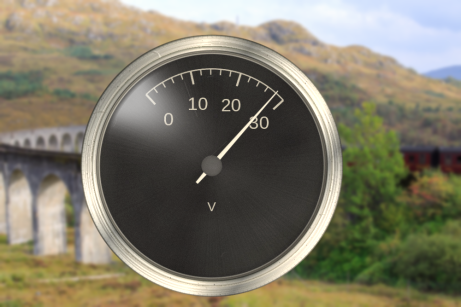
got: 28 V
